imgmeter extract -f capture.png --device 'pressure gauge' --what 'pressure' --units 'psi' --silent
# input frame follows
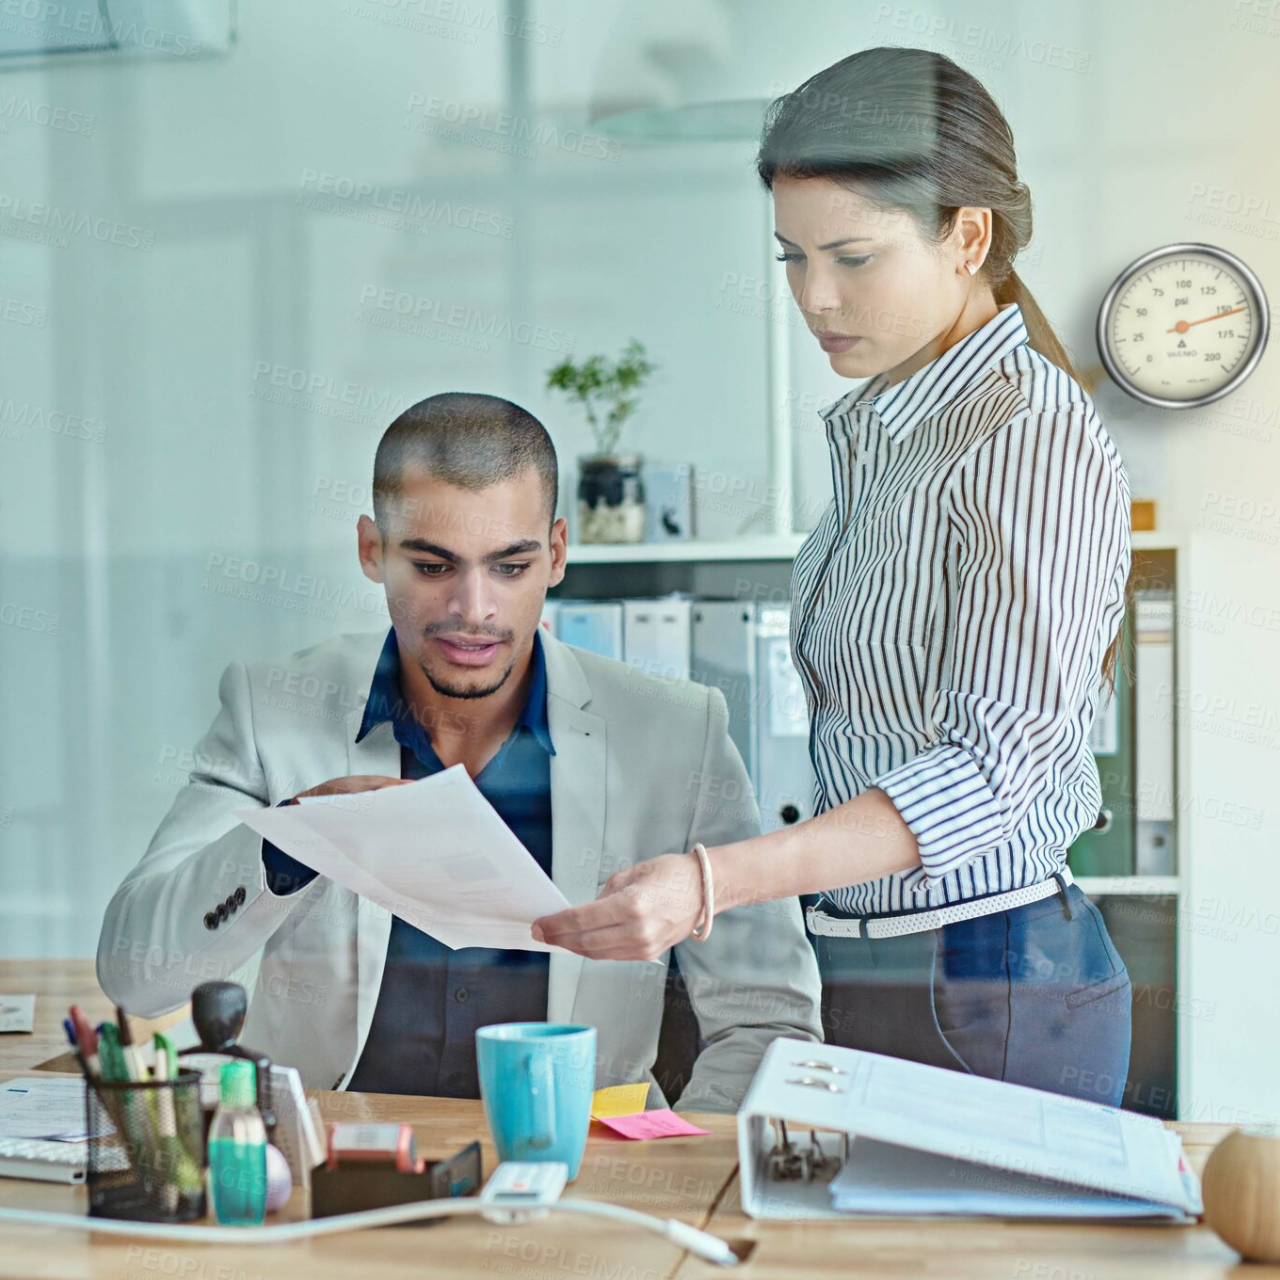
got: 155 psi
